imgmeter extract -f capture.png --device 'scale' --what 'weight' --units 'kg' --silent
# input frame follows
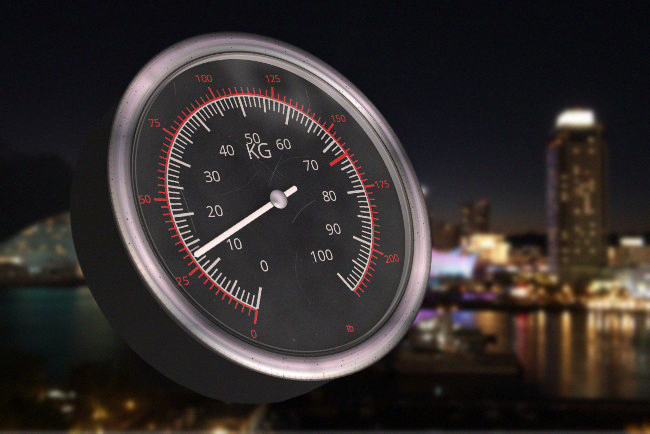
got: 13 kg
